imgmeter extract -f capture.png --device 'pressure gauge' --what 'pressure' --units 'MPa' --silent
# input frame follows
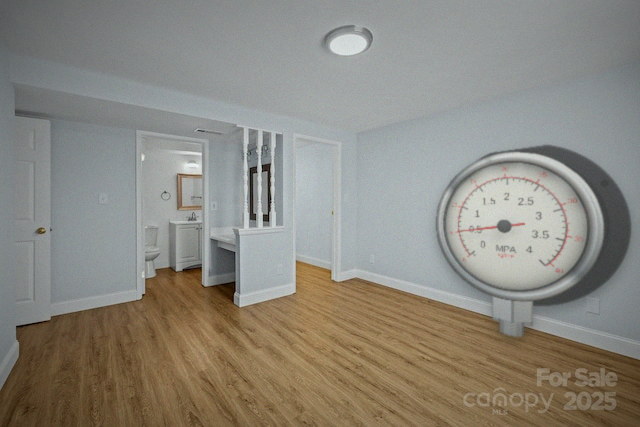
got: 0.5 MPa
